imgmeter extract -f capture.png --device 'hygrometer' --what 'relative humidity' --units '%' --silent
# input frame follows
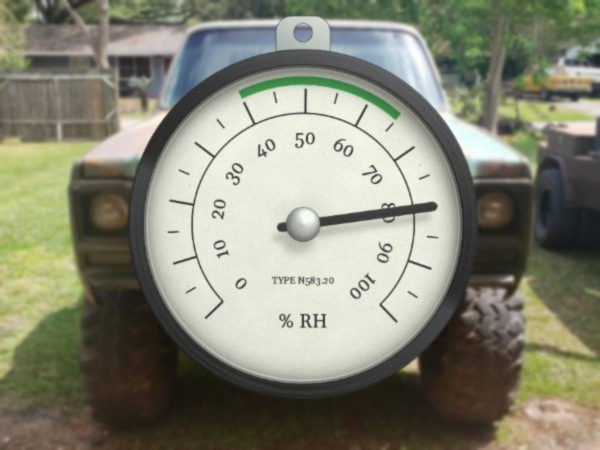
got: 80 %
